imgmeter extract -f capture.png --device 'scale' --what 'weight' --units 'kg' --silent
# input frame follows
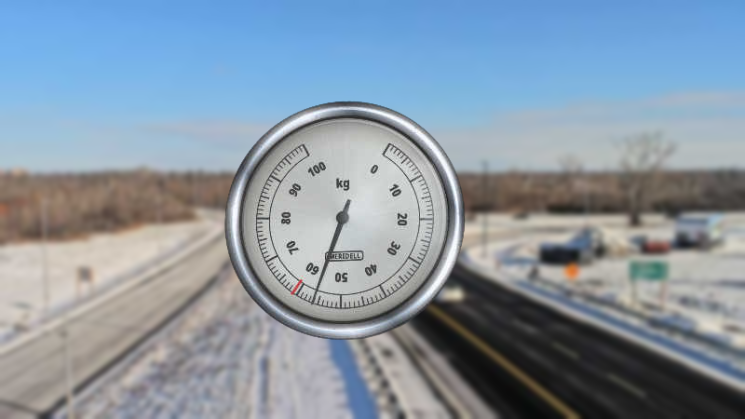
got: 56 kg
